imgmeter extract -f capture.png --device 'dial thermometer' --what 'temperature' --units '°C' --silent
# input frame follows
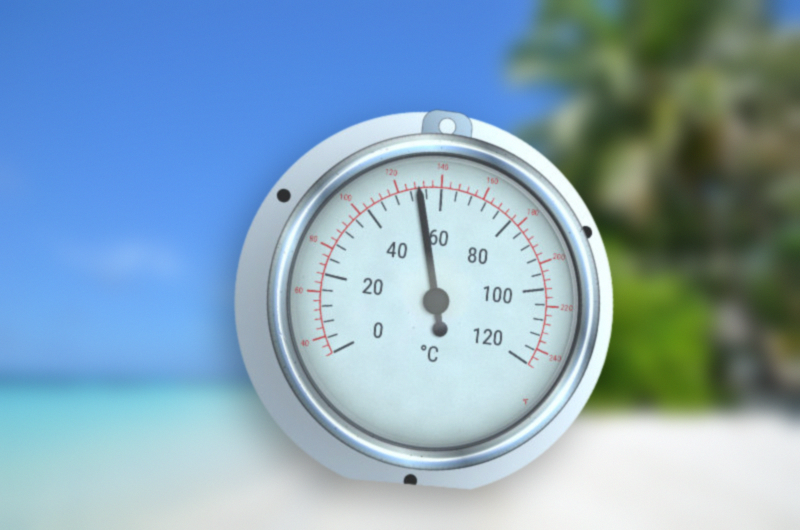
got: 54 °C
